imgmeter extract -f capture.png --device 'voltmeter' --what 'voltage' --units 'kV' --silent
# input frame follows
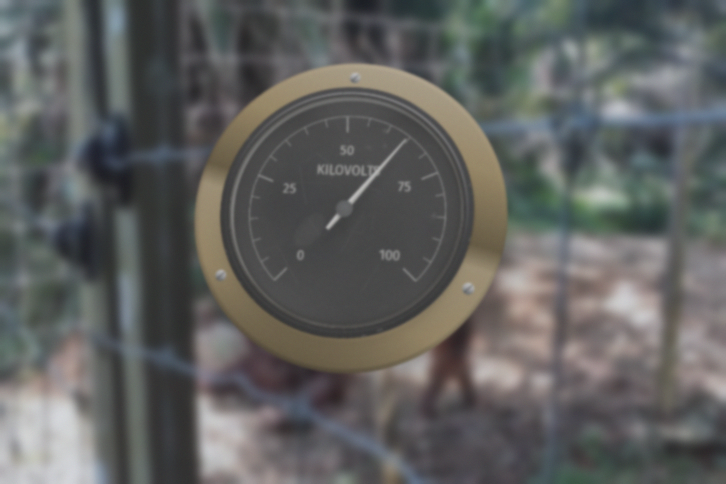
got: 65 kV
